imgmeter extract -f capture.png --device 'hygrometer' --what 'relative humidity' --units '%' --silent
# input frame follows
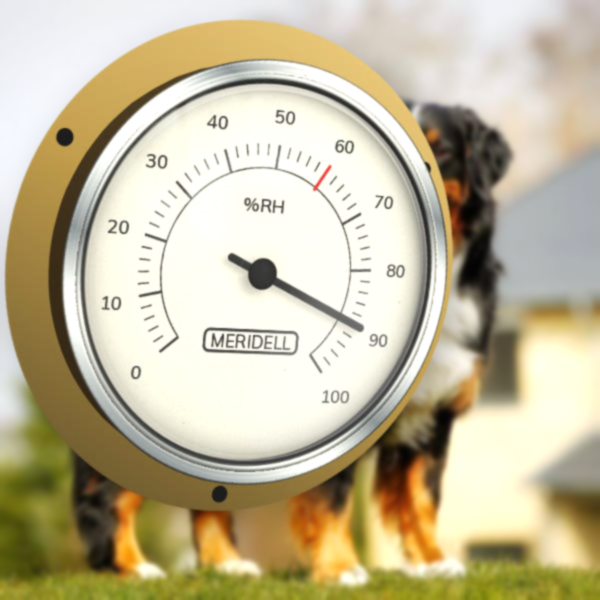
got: 90 %
